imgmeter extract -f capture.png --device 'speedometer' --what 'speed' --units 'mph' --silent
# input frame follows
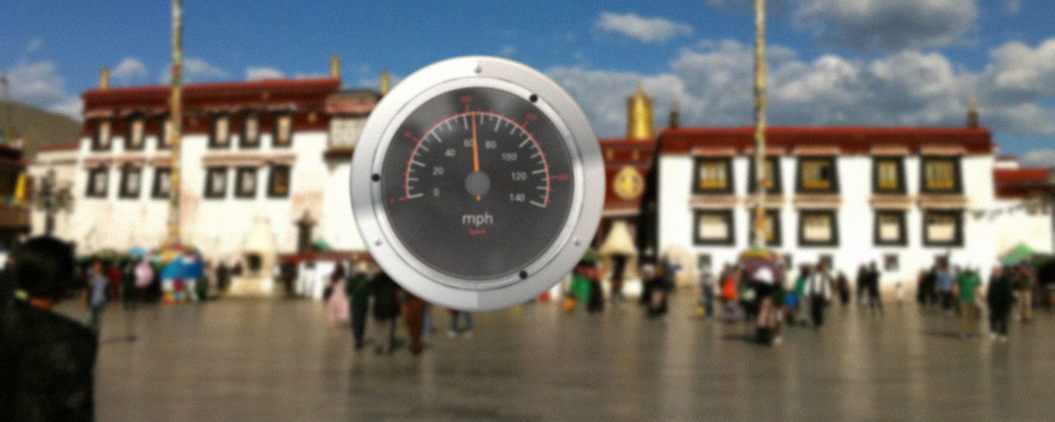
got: 65 mph
